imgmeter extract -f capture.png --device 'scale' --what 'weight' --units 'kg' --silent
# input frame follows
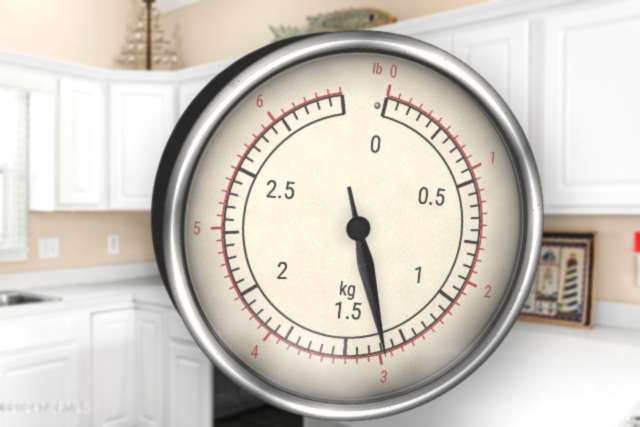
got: 1.35 kg
